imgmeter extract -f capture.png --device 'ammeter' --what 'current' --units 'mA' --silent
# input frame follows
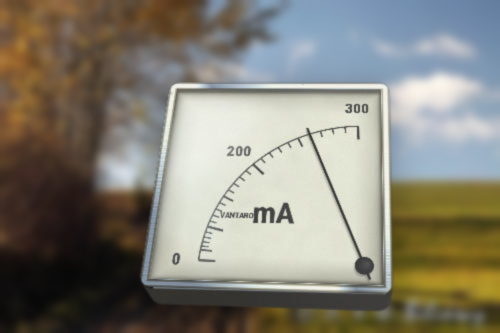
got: 260 mA
